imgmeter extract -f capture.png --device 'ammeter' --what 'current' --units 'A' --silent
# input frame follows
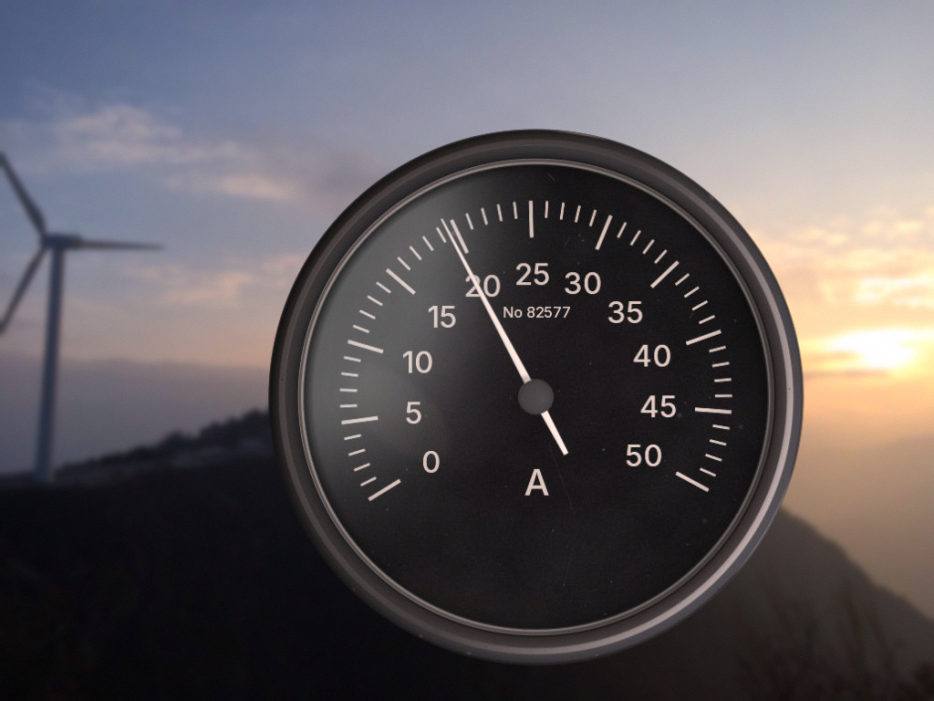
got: 19.5 A
